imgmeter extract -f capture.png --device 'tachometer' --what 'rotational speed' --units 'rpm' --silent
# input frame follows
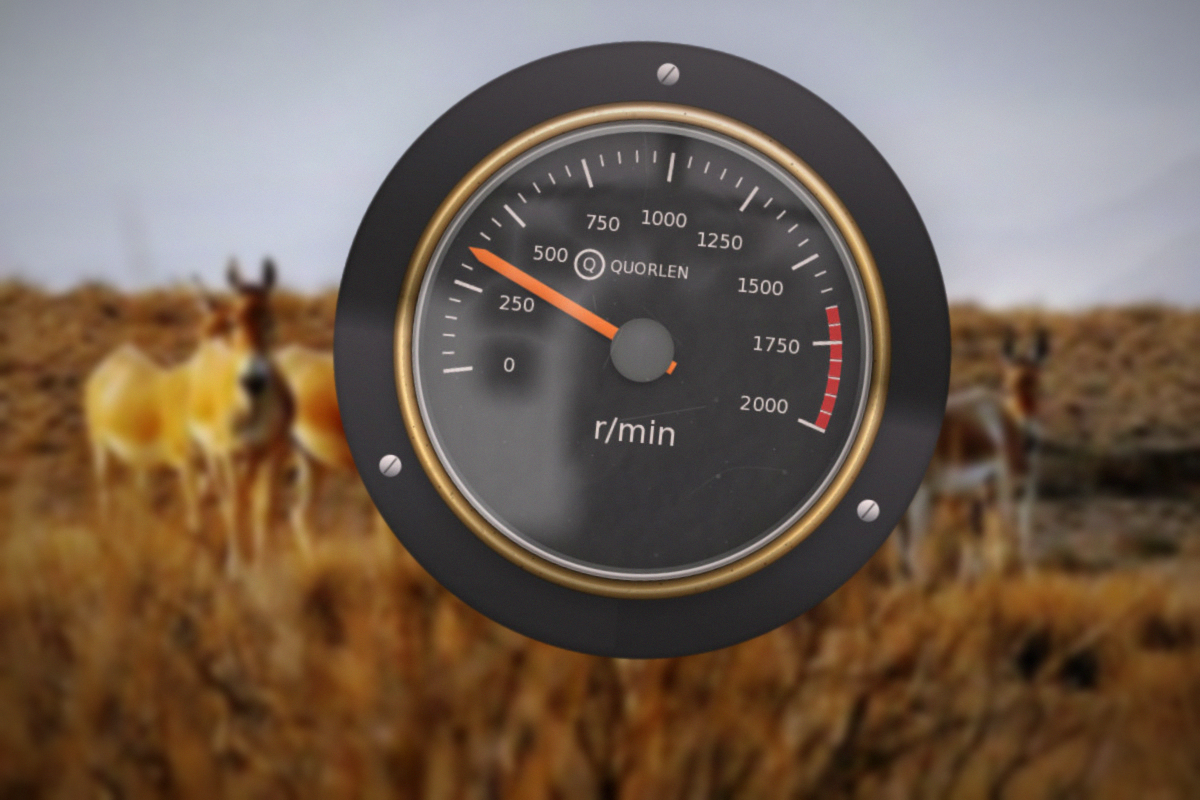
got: 350 rpm
